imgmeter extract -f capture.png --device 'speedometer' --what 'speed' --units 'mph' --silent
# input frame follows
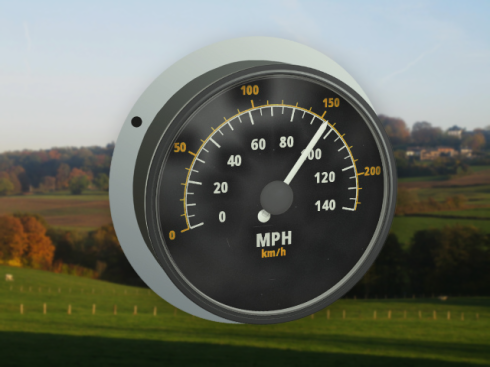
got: 95 mph
